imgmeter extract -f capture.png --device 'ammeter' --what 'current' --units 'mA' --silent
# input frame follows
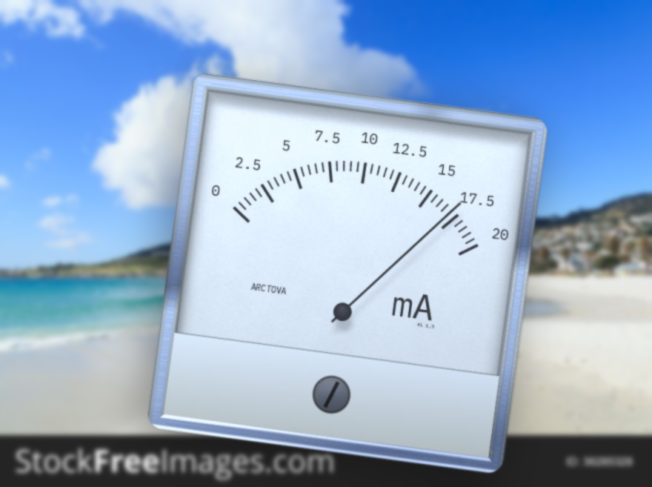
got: 17 mA
